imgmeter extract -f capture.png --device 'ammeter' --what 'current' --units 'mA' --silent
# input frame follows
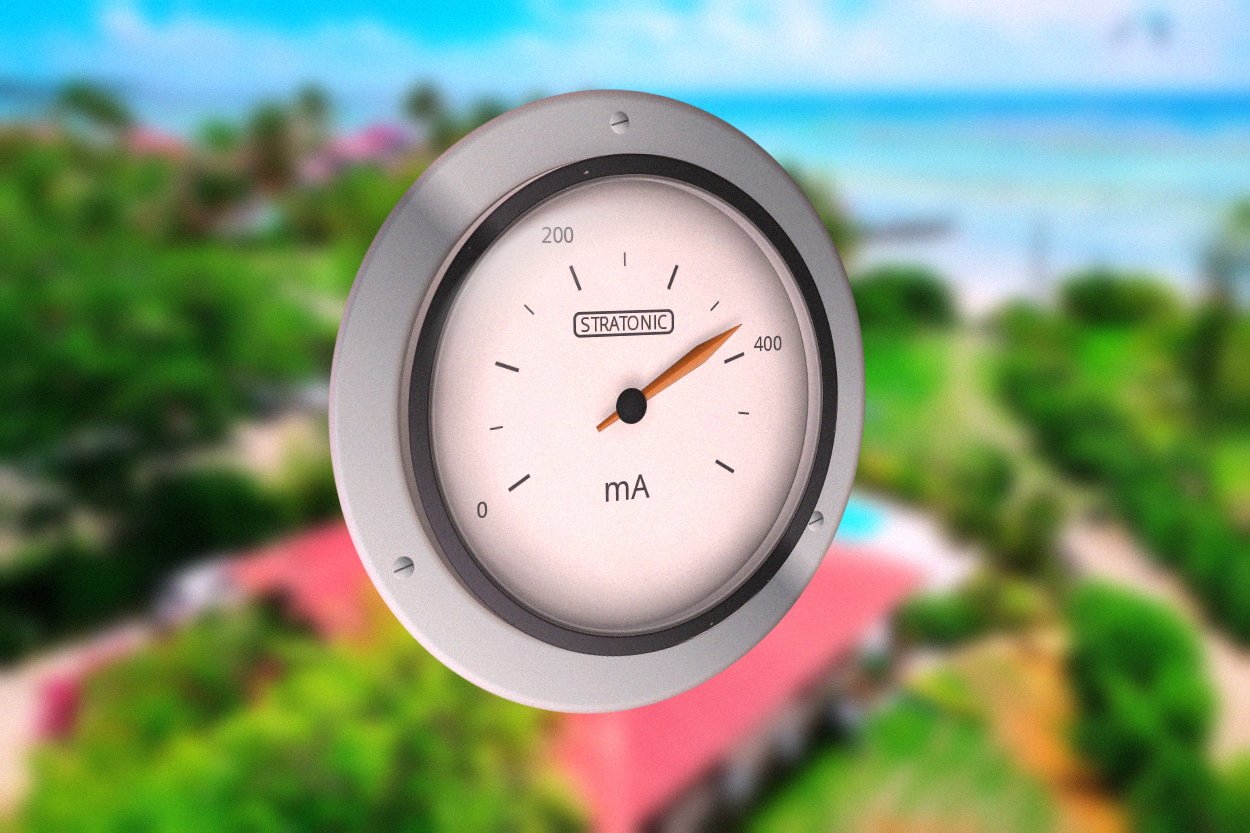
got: 375 mA
